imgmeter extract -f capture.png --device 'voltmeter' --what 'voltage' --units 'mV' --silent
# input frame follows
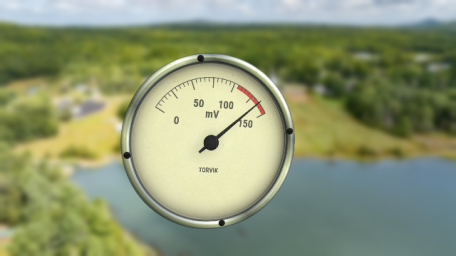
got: 135 mV
